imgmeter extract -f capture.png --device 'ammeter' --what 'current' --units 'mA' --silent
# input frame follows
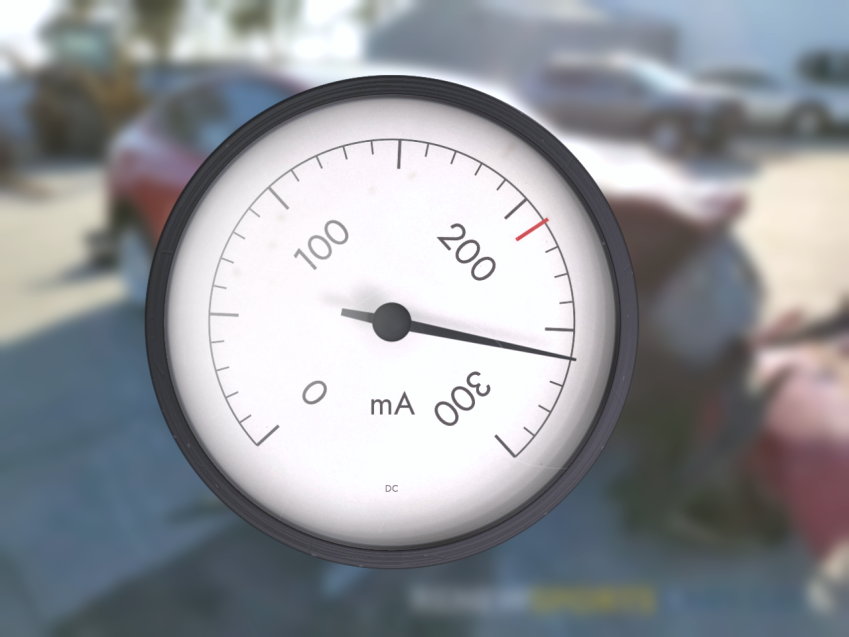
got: 260 mA
